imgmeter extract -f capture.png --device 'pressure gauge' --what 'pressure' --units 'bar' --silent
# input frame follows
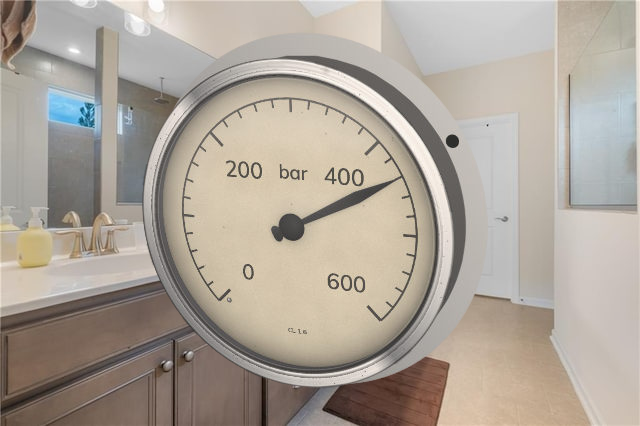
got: 440 bar
